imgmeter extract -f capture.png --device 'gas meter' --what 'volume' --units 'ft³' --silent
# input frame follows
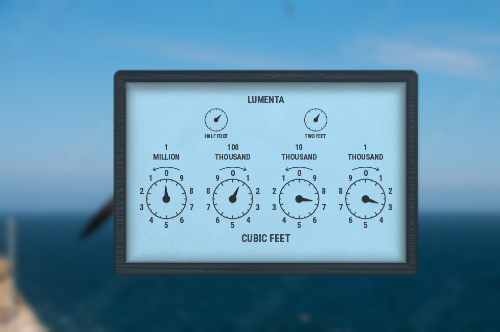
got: 7300 ft³
